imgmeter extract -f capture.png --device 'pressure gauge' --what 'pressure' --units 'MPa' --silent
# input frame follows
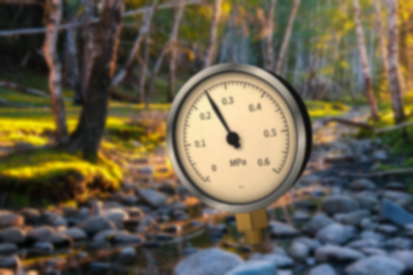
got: 0.25 MPa
